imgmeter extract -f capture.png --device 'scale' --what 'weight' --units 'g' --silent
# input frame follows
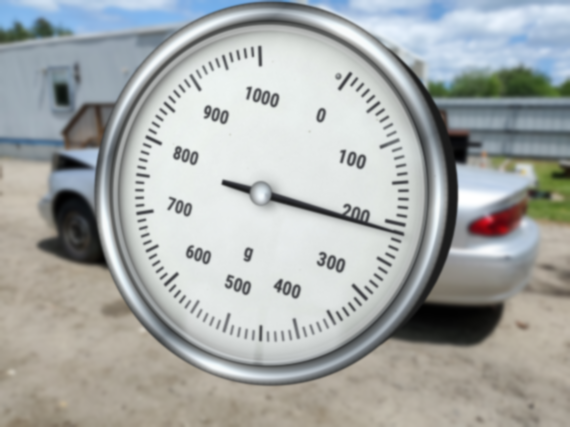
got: 210 g
